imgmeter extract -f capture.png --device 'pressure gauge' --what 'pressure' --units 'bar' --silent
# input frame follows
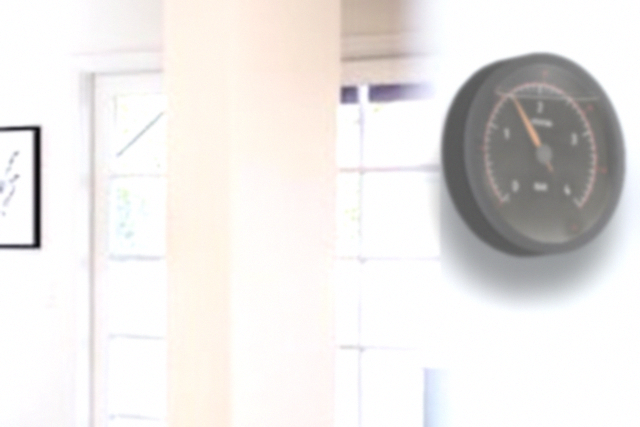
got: 1.5 bar
